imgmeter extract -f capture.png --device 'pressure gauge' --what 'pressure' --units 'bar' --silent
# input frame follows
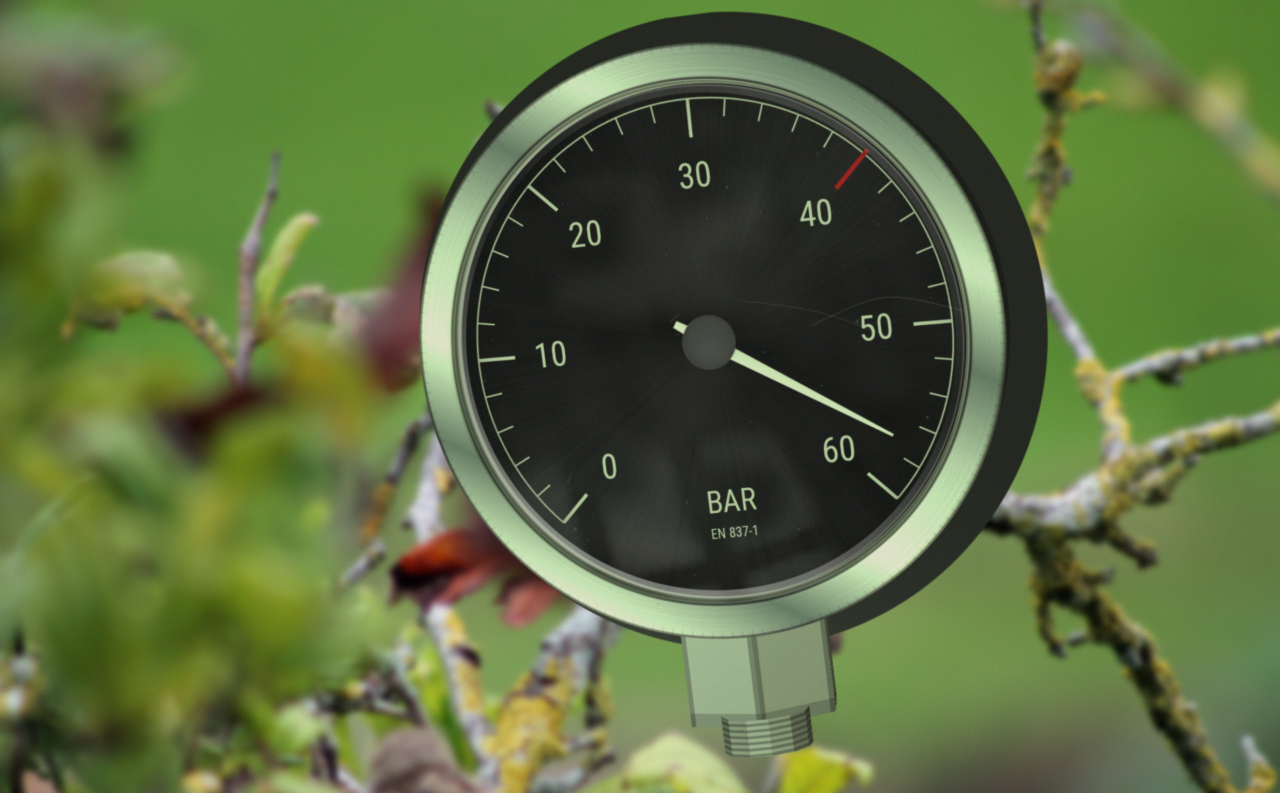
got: 57 bar
